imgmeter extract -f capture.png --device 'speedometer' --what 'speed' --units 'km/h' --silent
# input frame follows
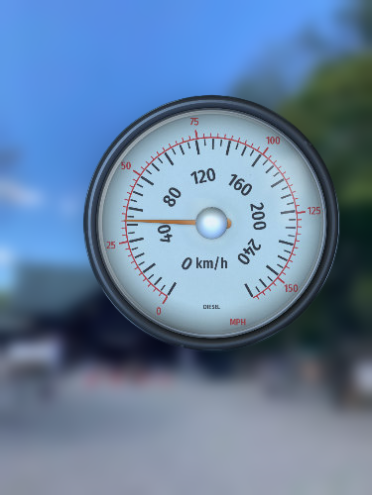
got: 52.5 km/h
